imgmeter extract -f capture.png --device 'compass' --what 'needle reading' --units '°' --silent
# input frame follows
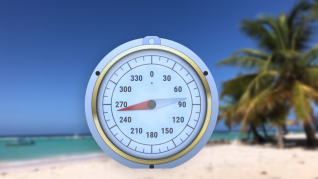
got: 260 °
